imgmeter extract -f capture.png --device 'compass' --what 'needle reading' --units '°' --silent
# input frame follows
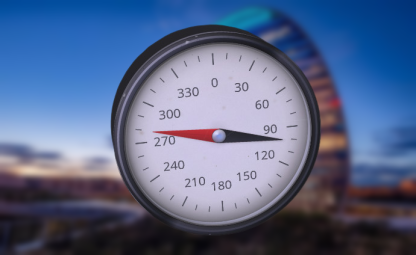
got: 280 °
